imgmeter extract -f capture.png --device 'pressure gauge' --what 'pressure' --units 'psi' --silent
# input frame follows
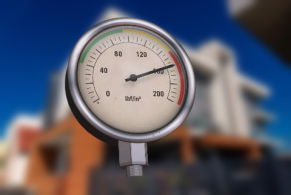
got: 160 psi
